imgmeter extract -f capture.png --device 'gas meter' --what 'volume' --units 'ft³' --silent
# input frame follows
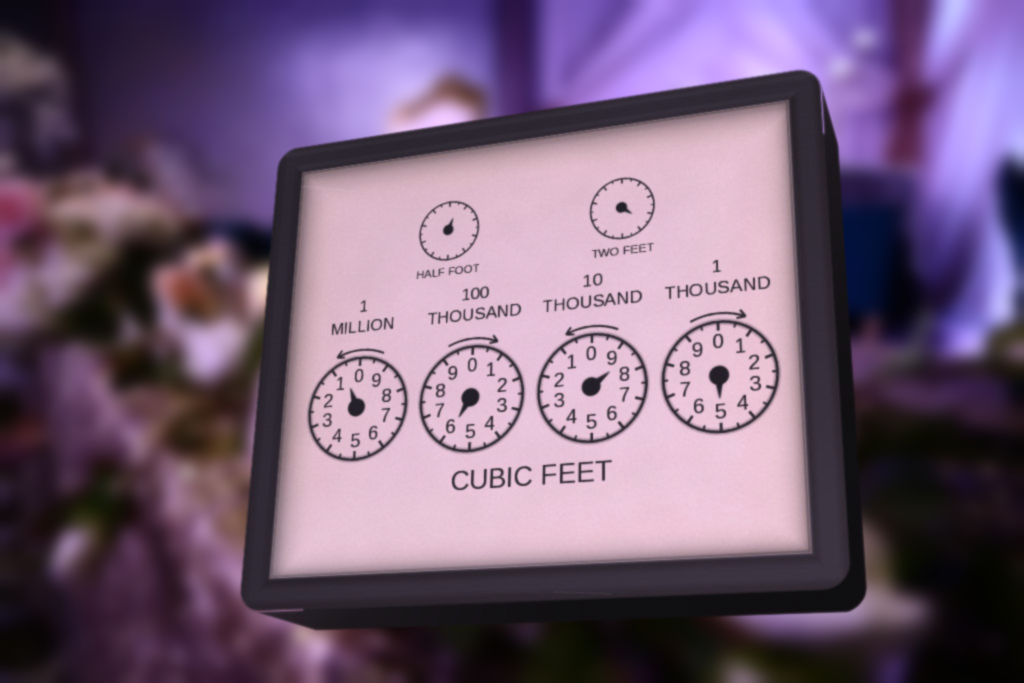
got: 58500 ft³
